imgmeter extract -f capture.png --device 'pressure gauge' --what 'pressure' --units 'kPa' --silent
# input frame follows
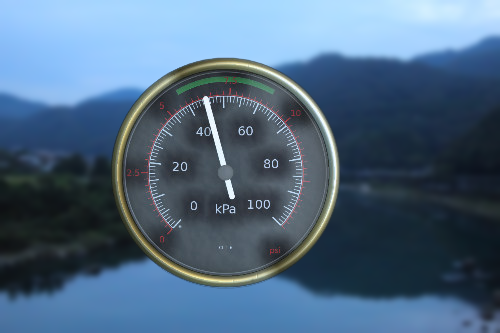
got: 45 kPa
